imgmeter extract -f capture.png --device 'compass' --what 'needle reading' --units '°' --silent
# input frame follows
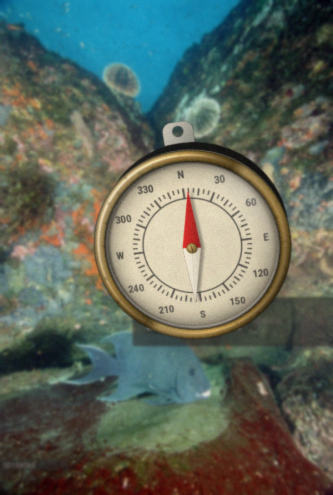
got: 5 °
